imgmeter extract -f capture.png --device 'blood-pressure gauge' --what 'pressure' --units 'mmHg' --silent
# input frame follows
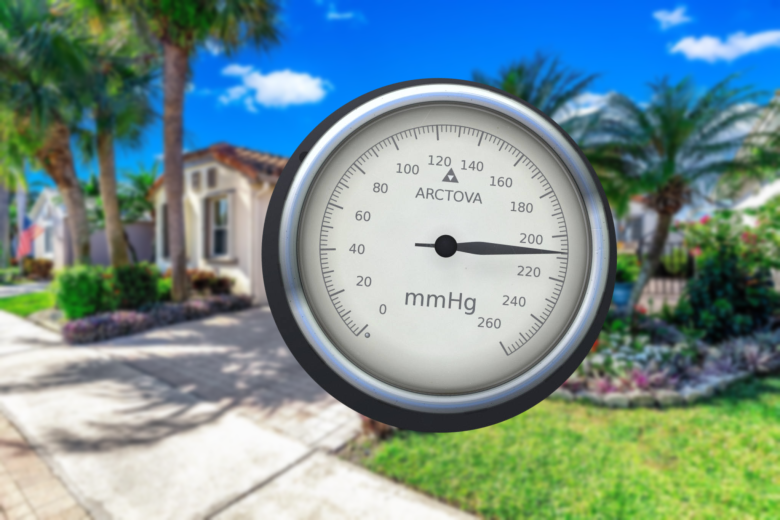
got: 208 mmHg
